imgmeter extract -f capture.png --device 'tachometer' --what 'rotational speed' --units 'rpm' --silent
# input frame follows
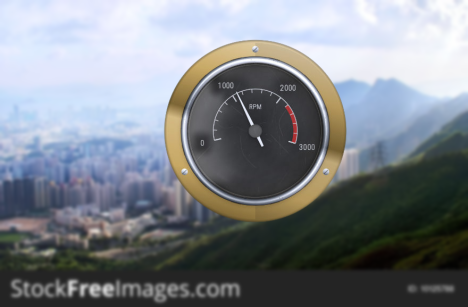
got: 1100 rpm
